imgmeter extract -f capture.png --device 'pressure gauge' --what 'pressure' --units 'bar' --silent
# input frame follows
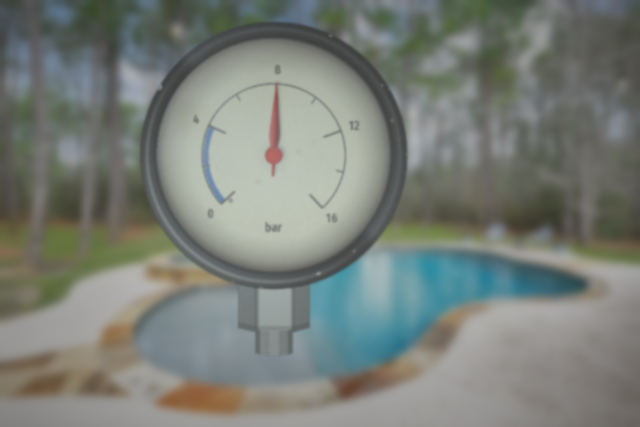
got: 8 bar
